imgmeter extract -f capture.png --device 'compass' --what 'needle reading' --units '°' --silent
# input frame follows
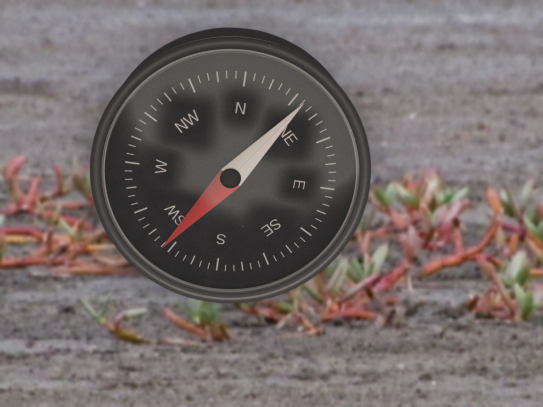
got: 215 °
